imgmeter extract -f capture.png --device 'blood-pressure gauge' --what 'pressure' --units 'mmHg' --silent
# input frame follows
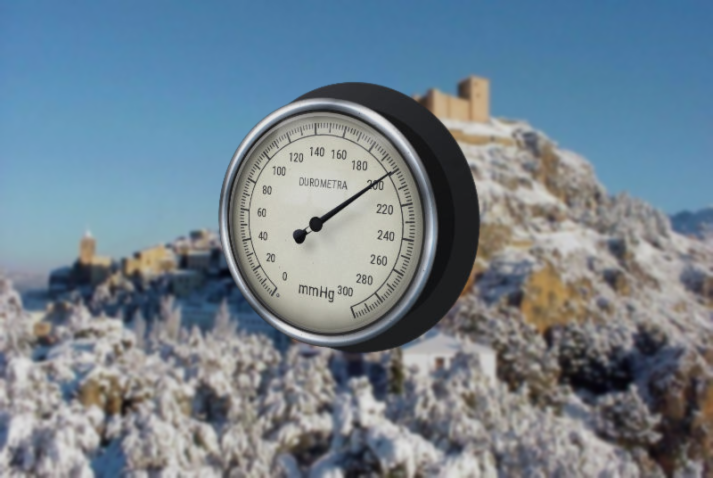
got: 200 mmHg
